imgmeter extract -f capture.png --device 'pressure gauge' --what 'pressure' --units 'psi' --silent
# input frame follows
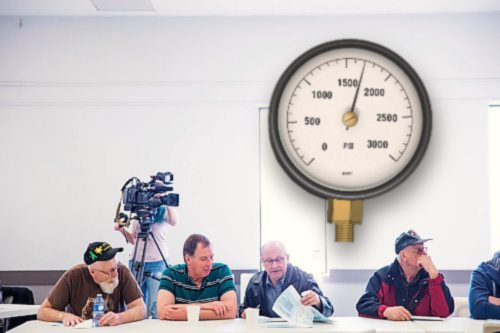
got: 1700 psi
